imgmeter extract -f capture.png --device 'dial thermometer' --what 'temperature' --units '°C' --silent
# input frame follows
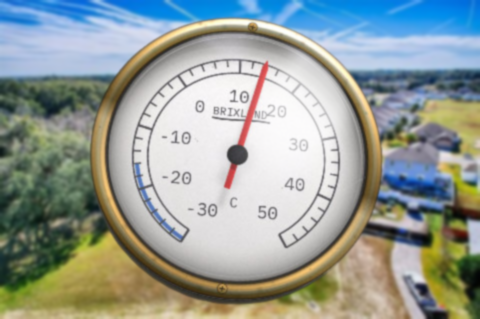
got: 14 °C
